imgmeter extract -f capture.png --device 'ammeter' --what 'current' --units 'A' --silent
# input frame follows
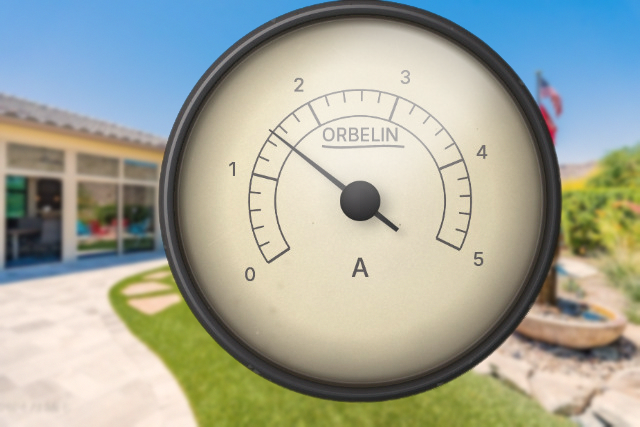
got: 1.5 A
